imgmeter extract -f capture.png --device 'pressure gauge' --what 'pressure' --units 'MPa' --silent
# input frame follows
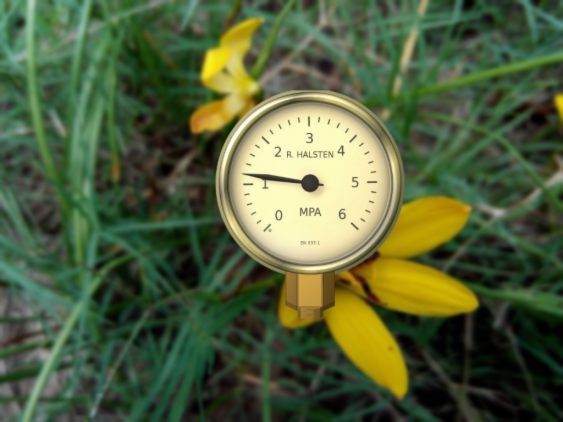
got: 1.2 MPa
